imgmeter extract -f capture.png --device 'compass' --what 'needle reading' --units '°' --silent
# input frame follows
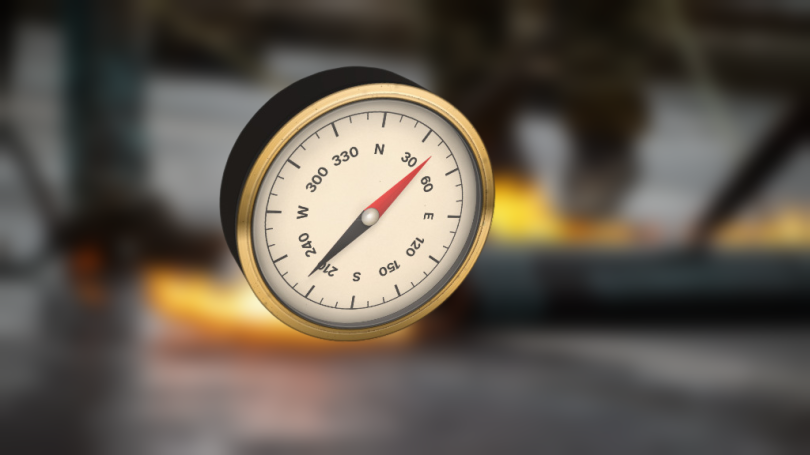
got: 40 °
